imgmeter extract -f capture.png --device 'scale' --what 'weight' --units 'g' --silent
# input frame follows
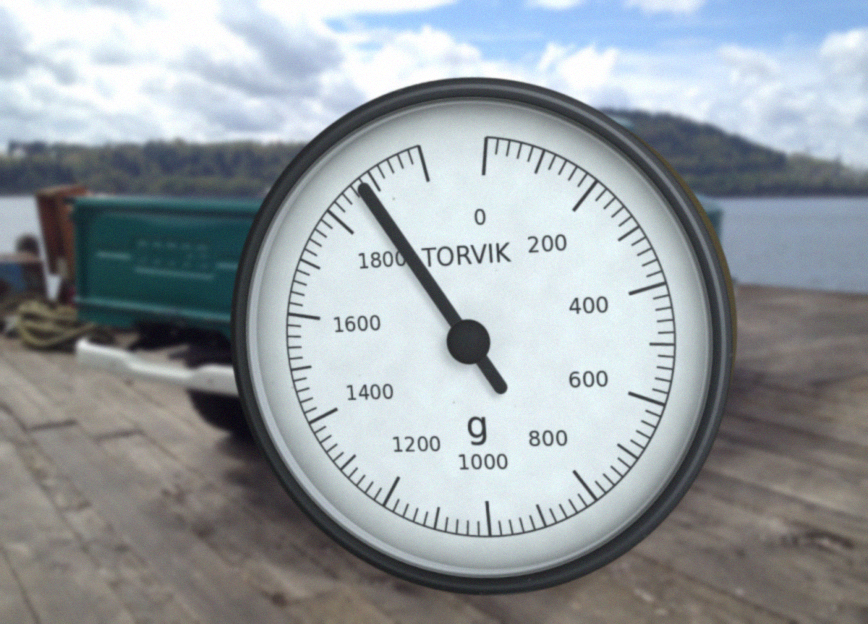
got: 1880 g
